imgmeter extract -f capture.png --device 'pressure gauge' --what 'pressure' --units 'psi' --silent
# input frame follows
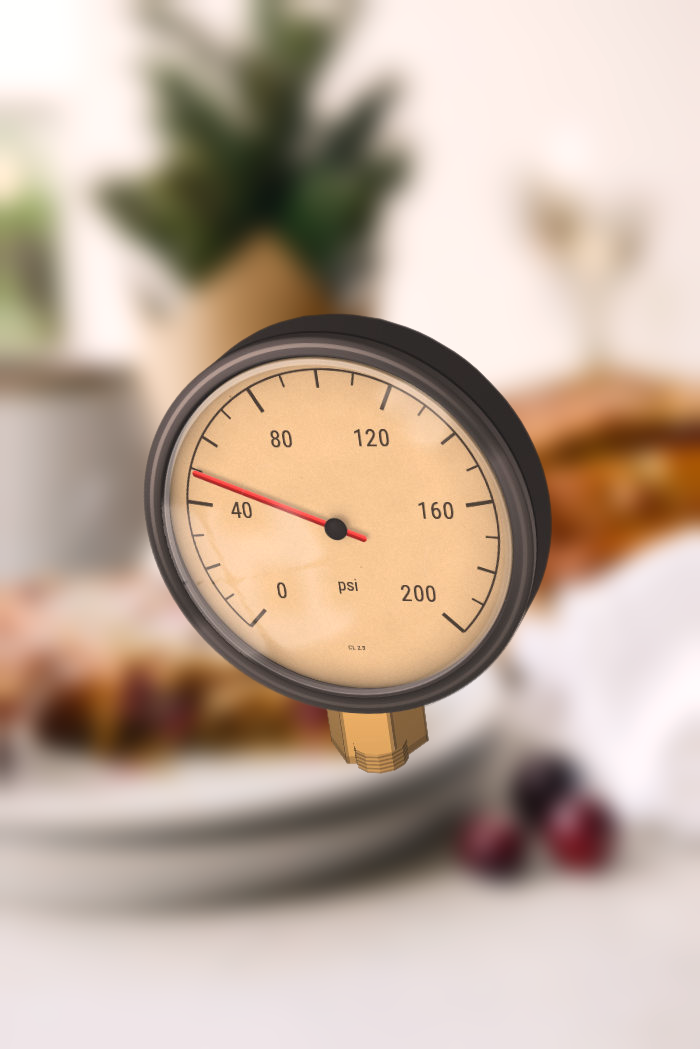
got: 50 psi
